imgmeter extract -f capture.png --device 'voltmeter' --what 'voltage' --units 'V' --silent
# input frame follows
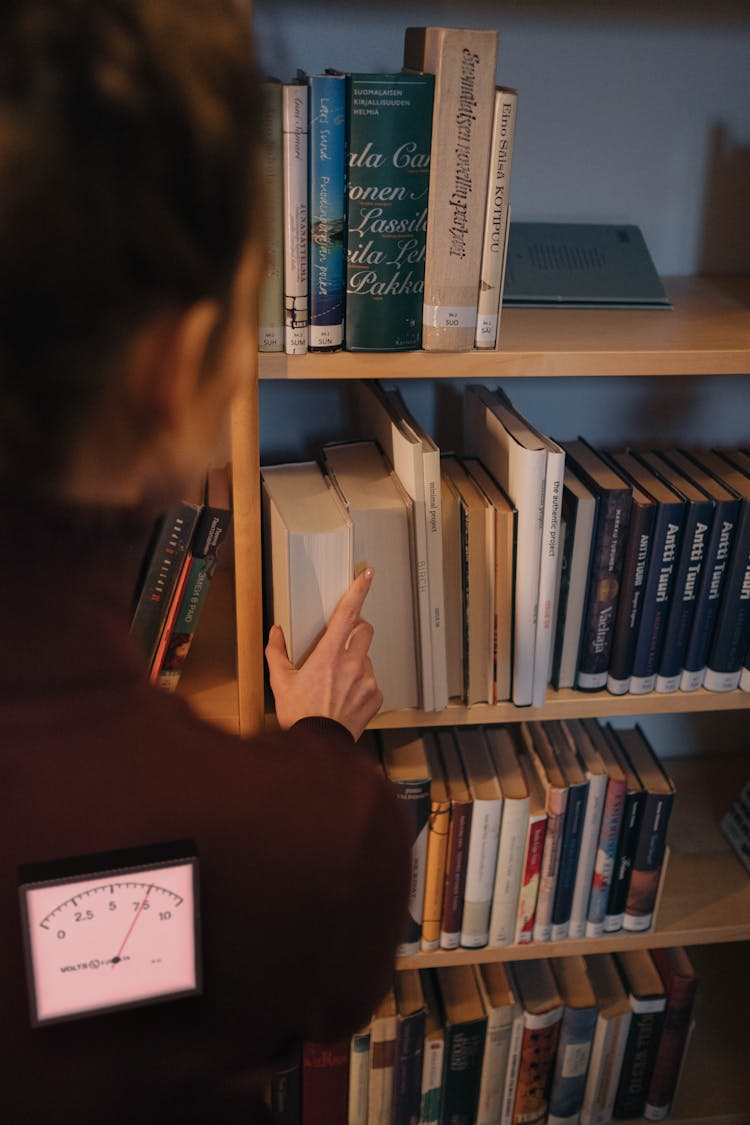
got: 7.5 V
